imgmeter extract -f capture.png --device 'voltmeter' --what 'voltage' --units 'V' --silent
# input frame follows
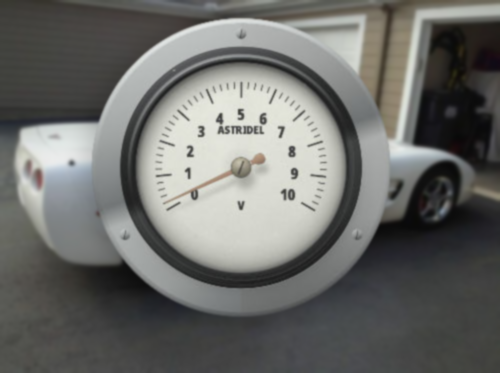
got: 0.2 V
